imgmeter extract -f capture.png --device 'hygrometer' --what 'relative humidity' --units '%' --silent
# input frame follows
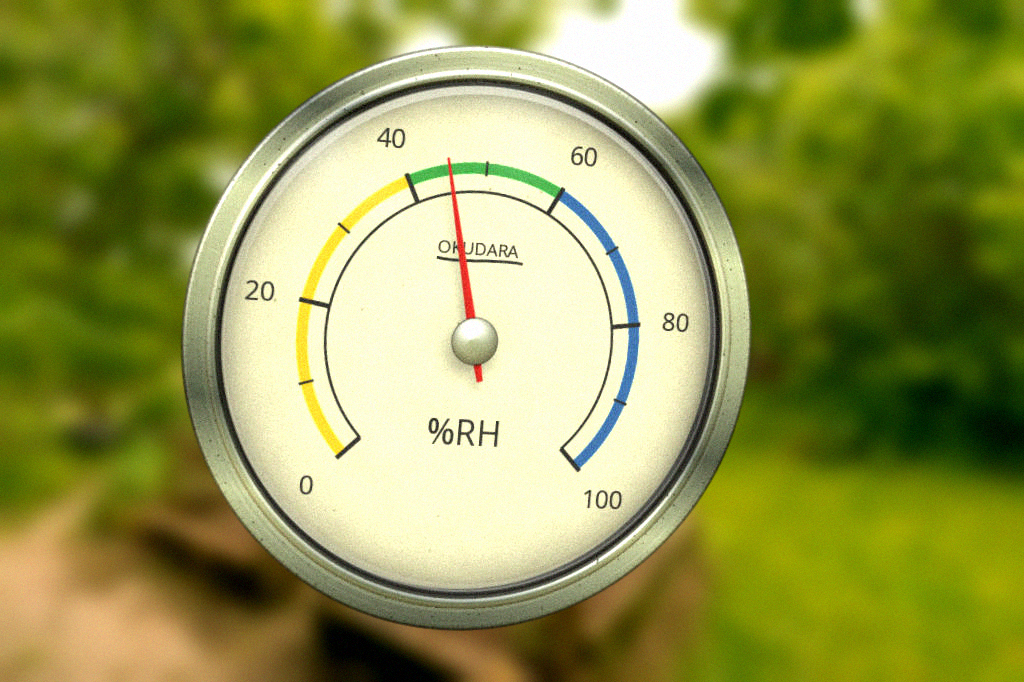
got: 45 %
